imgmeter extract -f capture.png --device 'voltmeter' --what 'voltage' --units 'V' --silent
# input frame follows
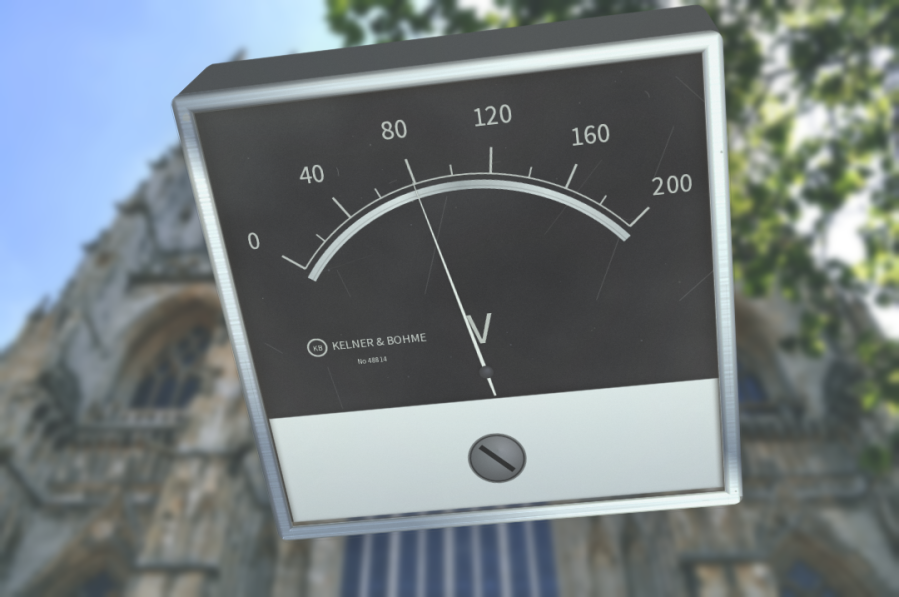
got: 80 V
